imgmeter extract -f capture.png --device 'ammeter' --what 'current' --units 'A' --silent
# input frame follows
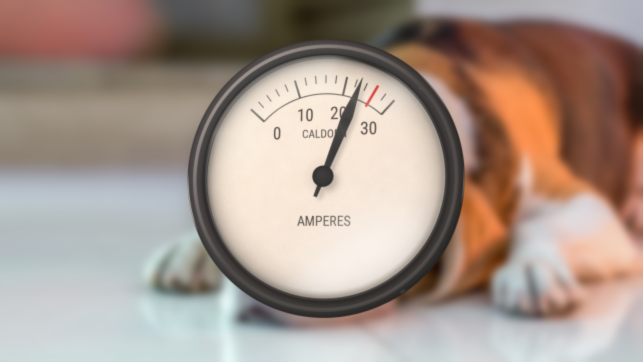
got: 23 A
